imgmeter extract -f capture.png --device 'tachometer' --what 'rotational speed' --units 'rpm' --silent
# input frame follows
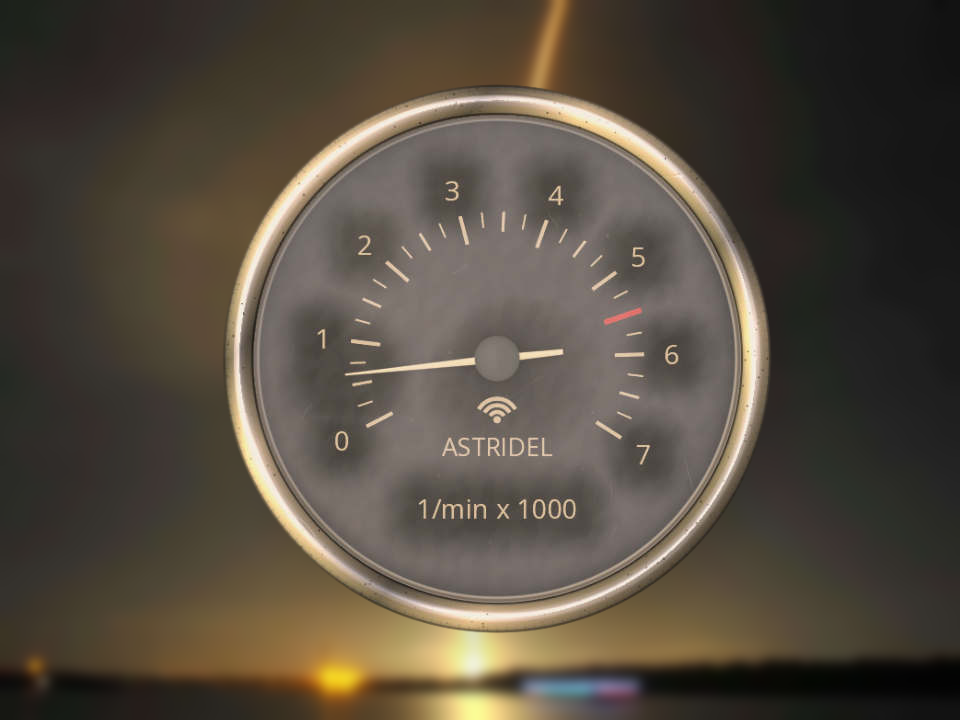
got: 625 rpm
